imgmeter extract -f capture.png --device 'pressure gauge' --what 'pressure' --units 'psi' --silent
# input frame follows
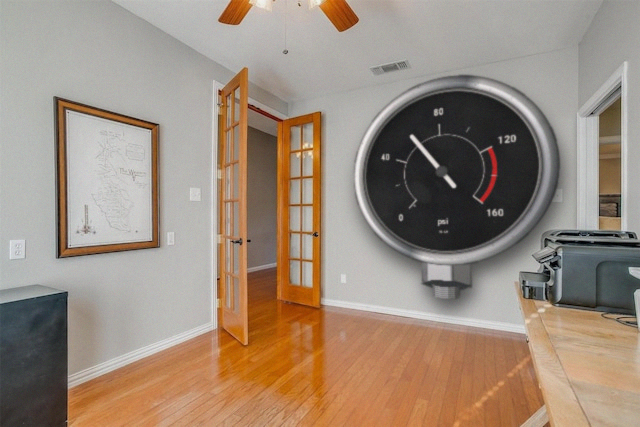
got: 60 psi
